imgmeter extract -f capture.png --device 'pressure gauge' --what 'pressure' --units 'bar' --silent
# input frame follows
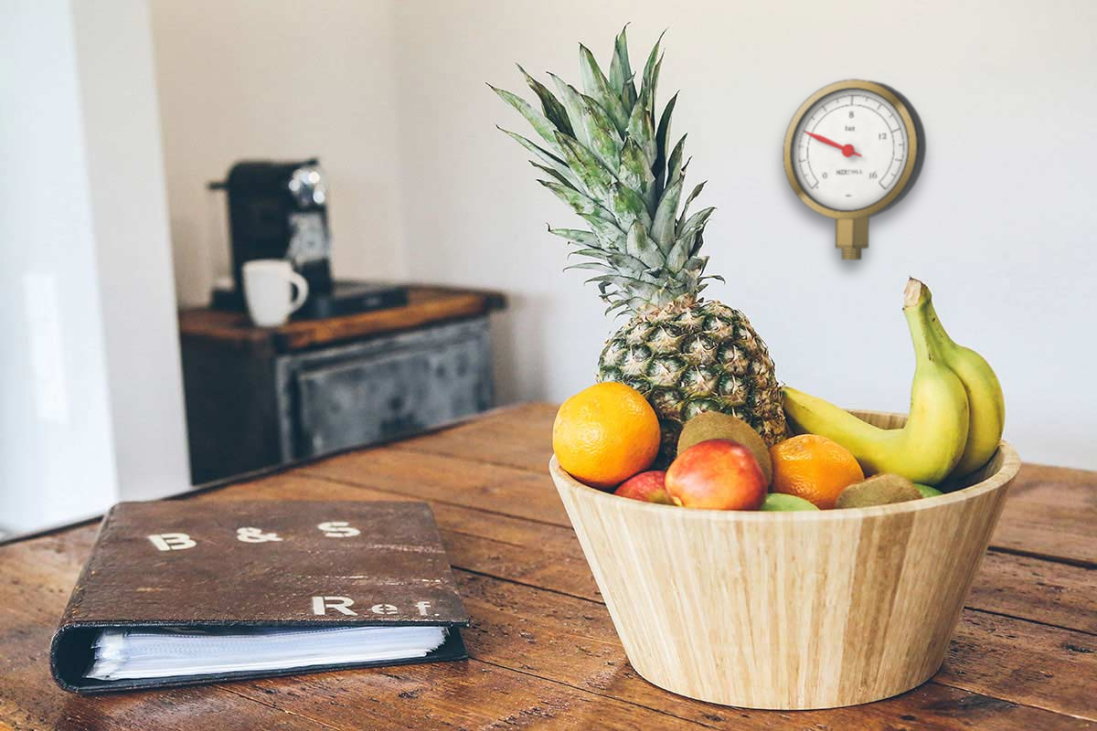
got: 4 bar
